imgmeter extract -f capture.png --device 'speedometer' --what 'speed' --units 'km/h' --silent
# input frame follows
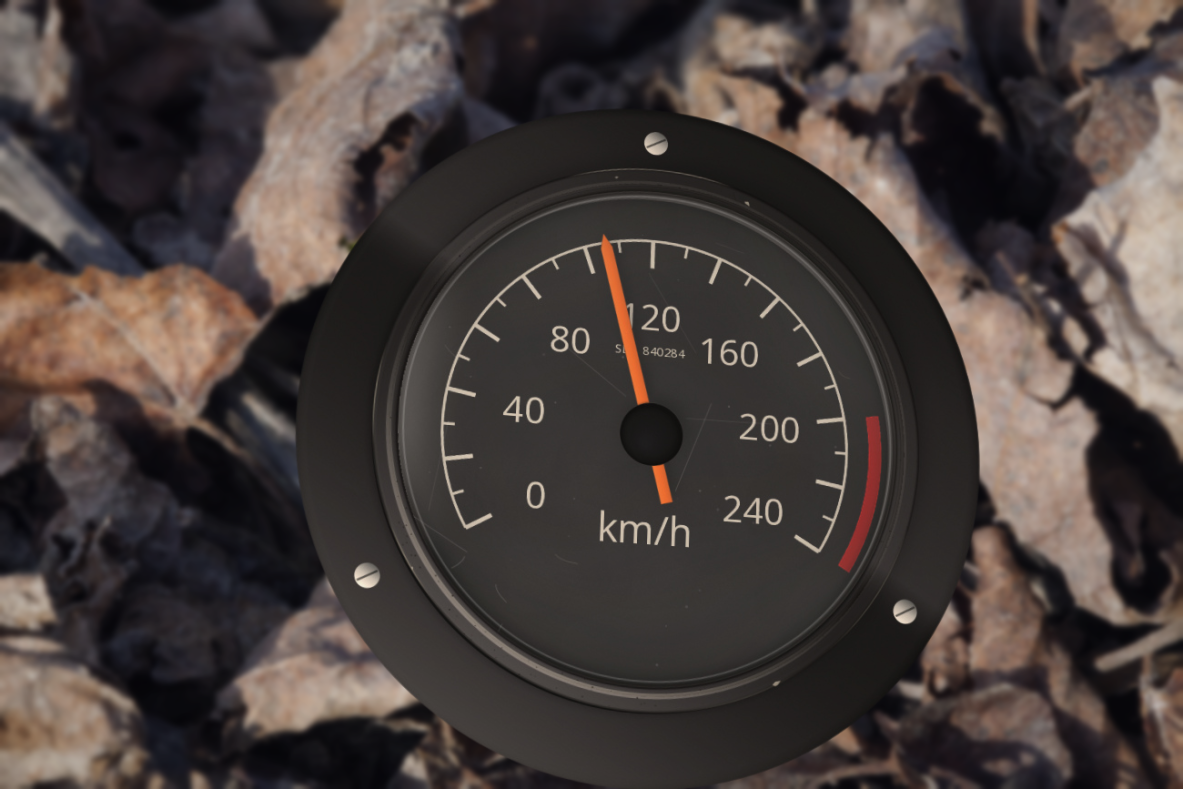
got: 105 km/h
